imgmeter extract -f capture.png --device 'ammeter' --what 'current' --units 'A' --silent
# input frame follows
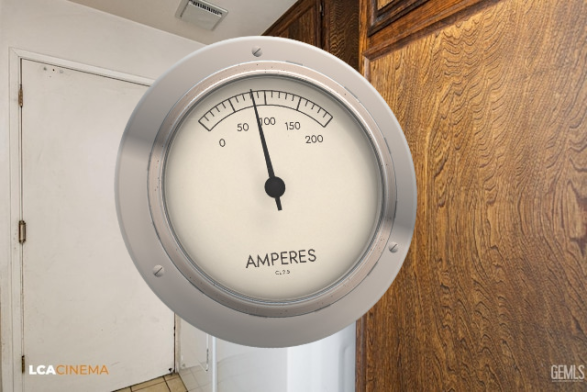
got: 80 A
